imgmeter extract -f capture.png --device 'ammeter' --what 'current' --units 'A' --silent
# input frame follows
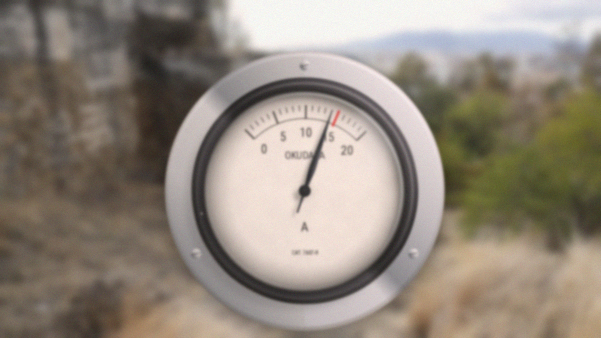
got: 14 A
